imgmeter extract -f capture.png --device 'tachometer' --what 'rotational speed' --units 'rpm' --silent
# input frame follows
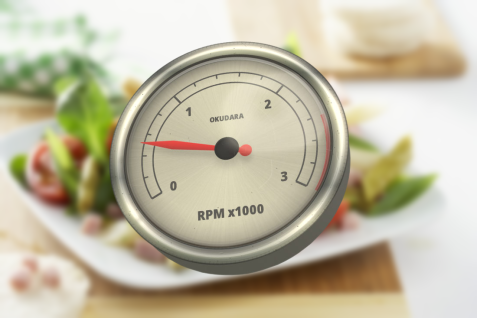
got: 500 rpm
